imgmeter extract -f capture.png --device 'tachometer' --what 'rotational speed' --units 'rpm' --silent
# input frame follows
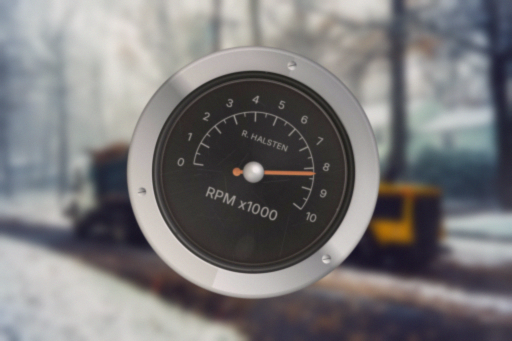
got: 8250 rpm
